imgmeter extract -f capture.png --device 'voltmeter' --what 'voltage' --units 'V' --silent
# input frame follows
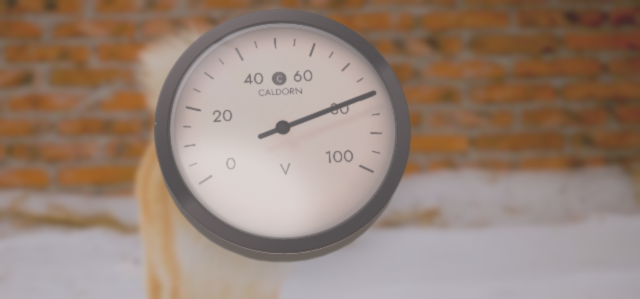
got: 80 V
